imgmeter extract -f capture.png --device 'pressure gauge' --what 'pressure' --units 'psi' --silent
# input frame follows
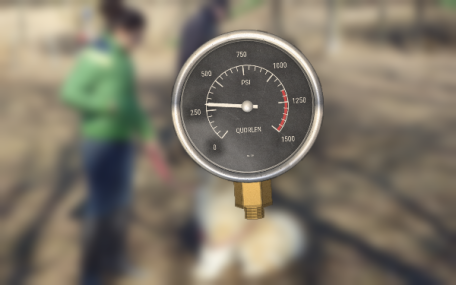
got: 300 psi
